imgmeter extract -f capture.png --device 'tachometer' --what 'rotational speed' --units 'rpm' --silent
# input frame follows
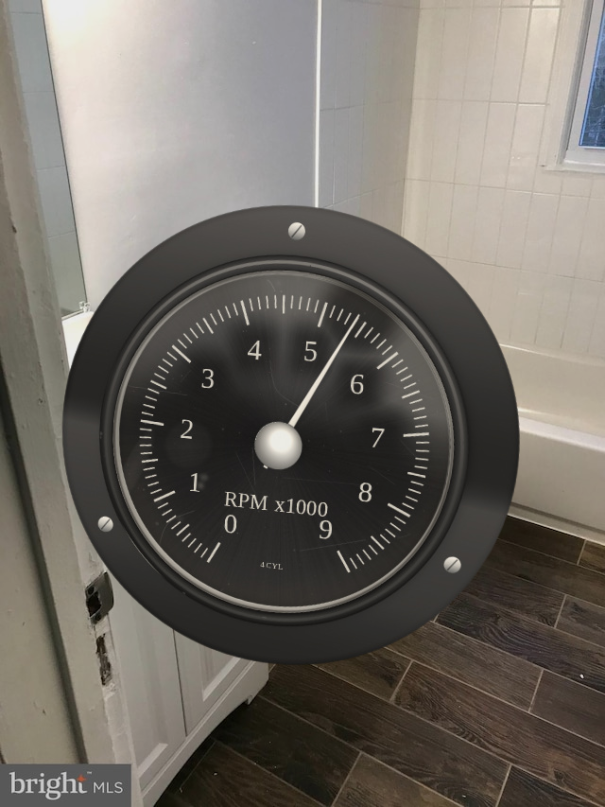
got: 5400 rpm
